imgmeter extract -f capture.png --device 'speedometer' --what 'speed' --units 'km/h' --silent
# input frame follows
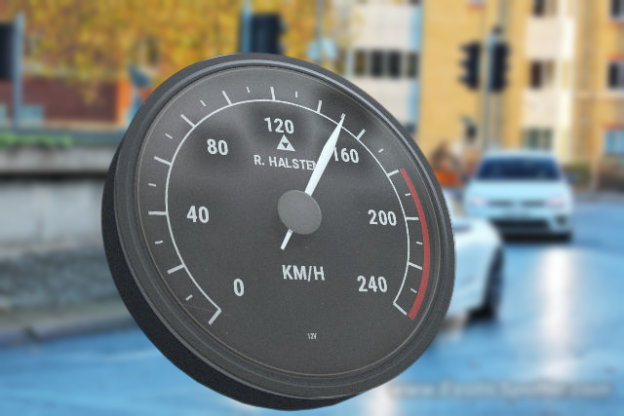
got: 150 km/h
